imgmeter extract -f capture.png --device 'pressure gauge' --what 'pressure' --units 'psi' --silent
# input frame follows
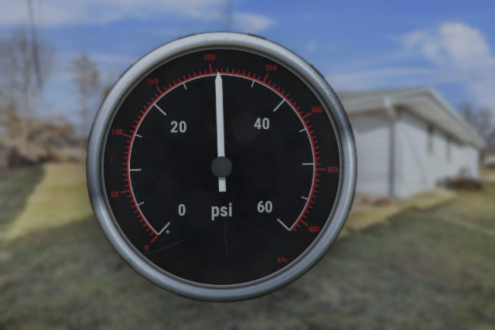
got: 30 psi
